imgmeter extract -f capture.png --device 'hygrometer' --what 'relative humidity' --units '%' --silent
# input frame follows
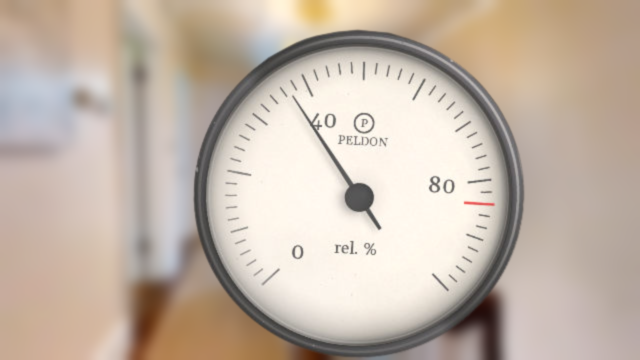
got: 37 %
